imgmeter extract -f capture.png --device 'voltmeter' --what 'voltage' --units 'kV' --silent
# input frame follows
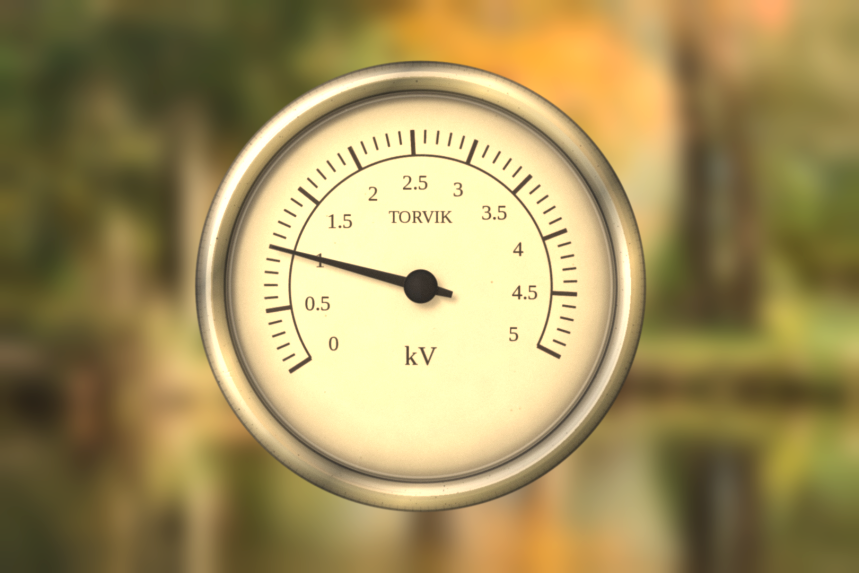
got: 1 kV
